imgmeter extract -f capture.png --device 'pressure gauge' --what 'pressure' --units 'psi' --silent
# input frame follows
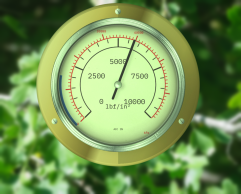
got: 5750 psi
